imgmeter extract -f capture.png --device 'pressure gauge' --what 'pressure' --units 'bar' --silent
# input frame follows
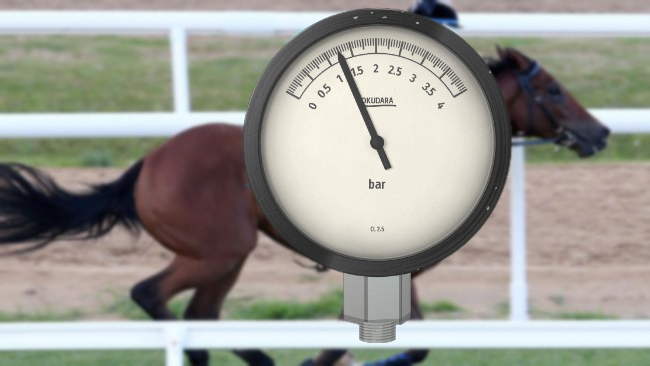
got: 1.25 bar
